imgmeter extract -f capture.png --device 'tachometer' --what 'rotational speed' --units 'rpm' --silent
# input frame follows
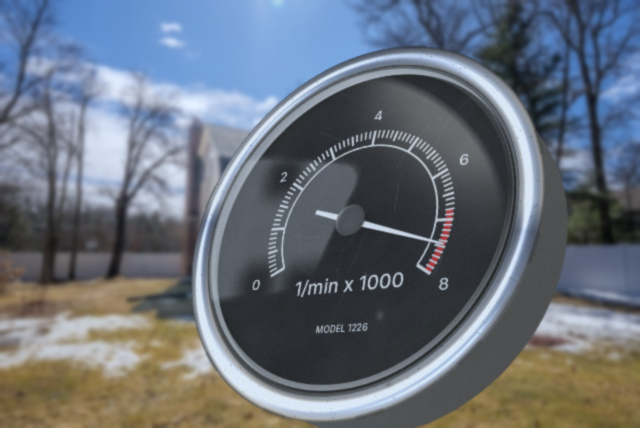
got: 7500 rpm
